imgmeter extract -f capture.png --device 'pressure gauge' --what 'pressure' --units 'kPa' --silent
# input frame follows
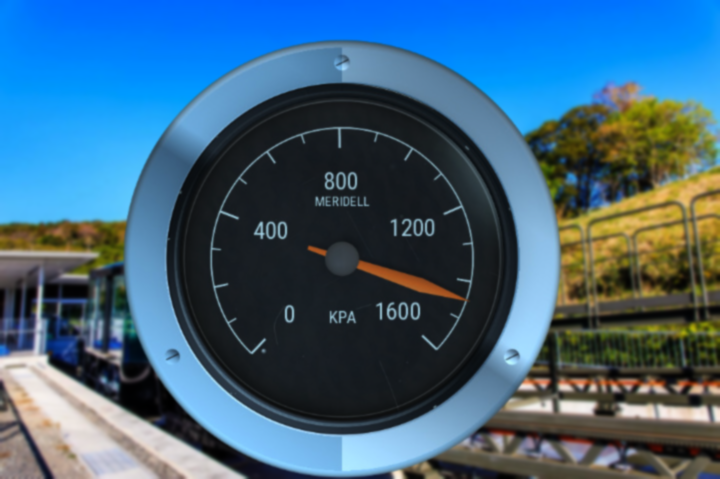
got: 1450 kPa
